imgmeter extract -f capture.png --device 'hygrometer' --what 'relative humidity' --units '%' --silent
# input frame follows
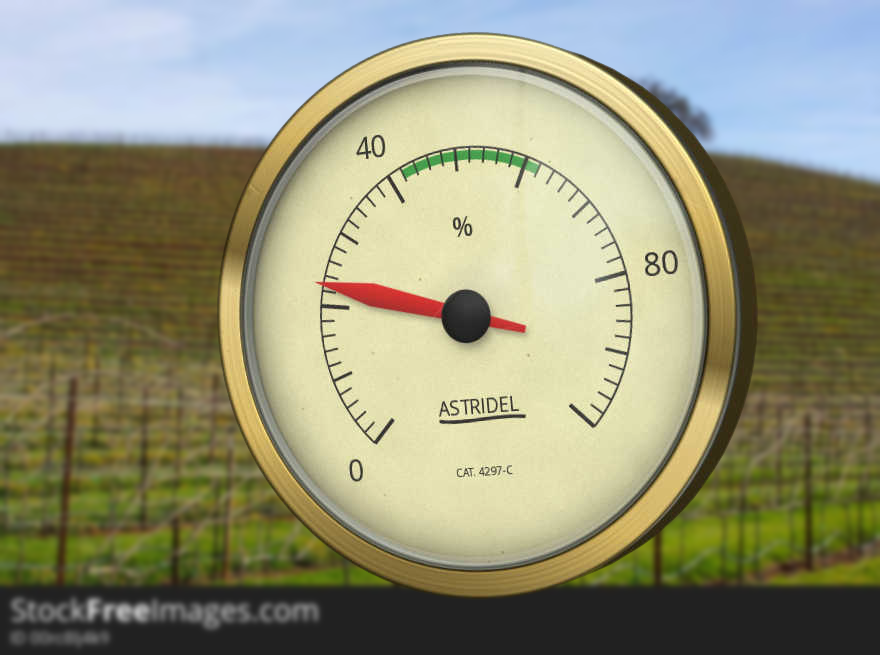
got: 23 %
